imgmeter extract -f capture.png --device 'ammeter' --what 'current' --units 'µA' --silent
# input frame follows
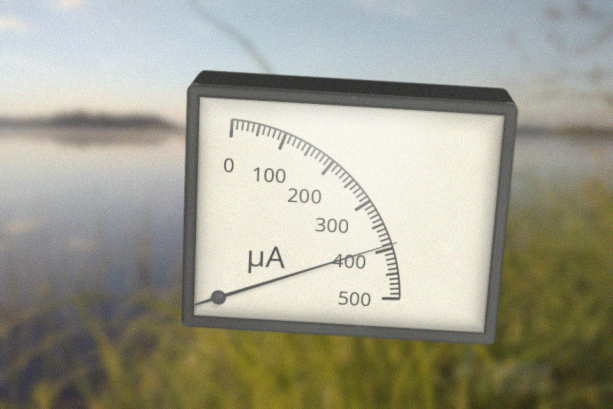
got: 390 µA
